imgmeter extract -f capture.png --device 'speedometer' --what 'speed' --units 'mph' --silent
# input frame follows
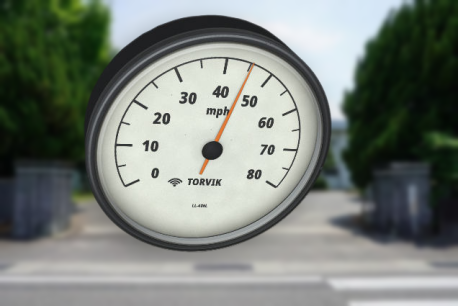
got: 45 mph
